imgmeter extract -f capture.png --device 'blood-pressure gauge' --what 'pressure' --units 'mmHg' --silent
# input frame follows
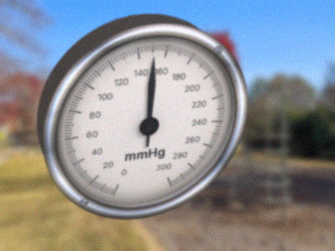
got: 150 mmHg
